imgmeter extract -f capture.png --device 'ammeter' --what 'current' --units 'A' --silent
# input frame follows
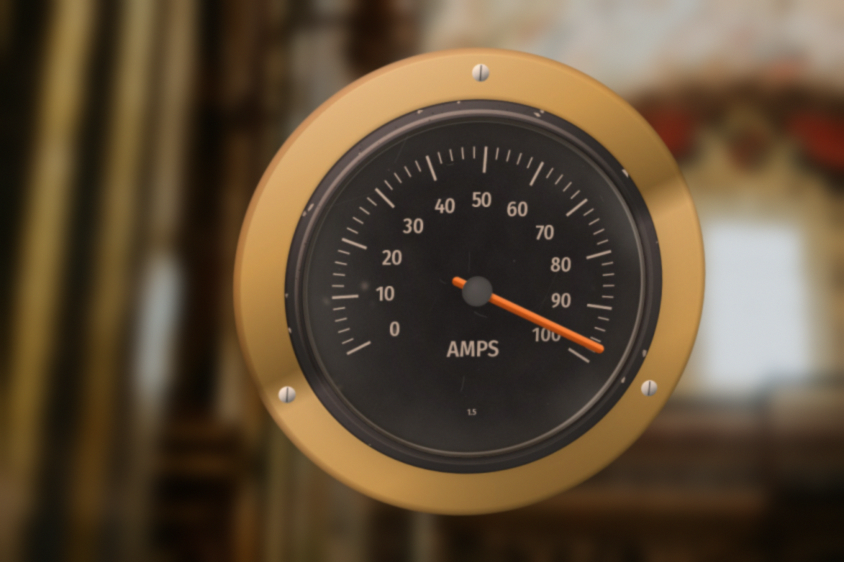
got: 97 A
